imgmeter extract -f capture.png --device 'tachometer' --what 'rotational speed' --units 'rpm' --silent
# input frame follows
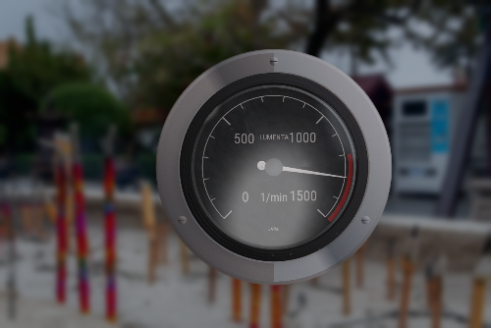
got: 1300 rpm
